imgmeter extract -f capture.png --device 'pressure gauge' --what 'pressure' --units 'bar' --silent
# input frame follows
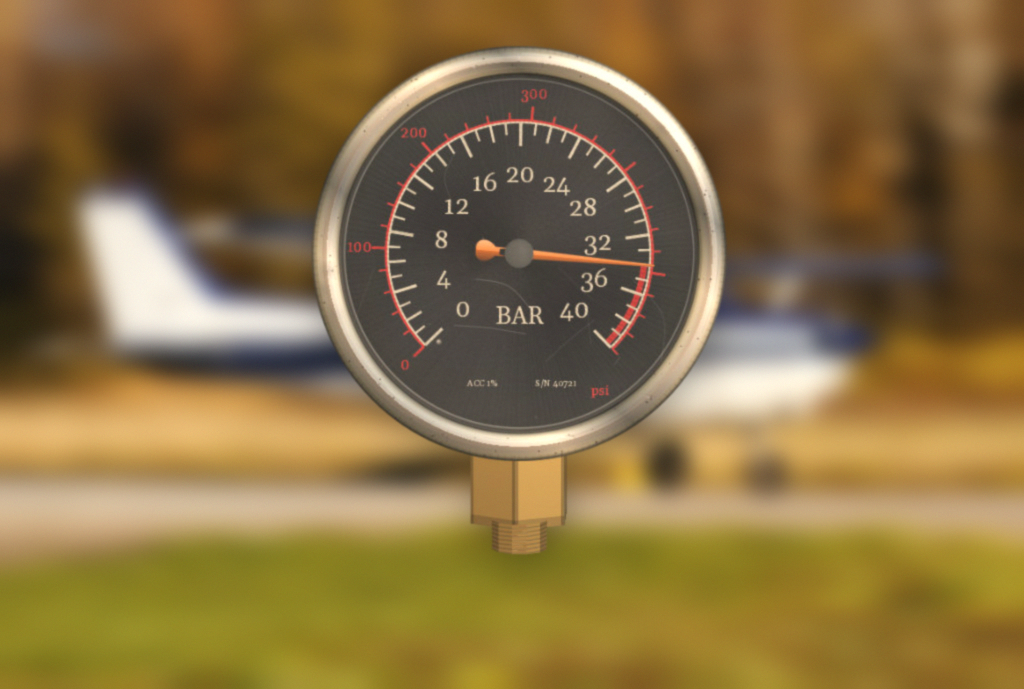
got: 34 bar
